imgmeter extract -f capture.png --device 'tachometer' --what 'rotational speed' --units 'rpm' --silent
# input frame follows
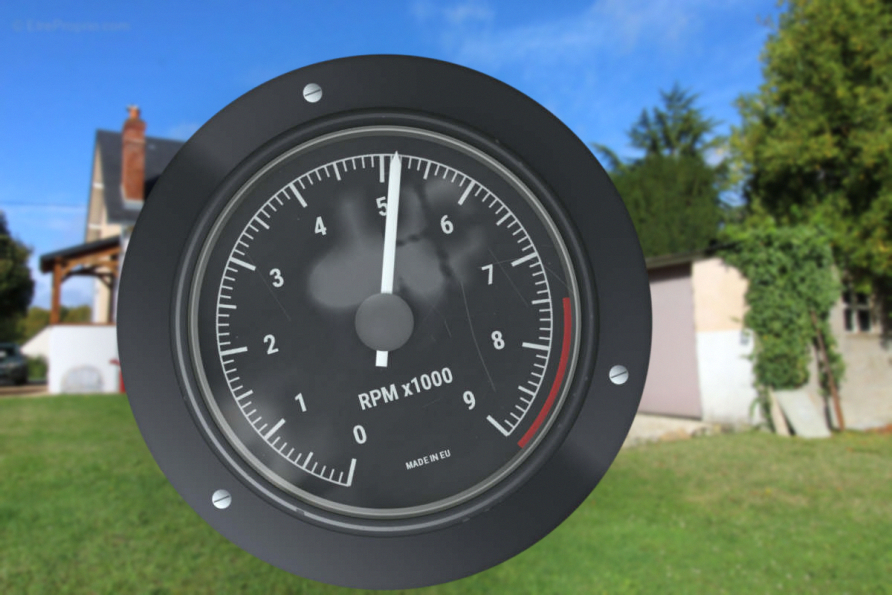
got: 5150 rpm
